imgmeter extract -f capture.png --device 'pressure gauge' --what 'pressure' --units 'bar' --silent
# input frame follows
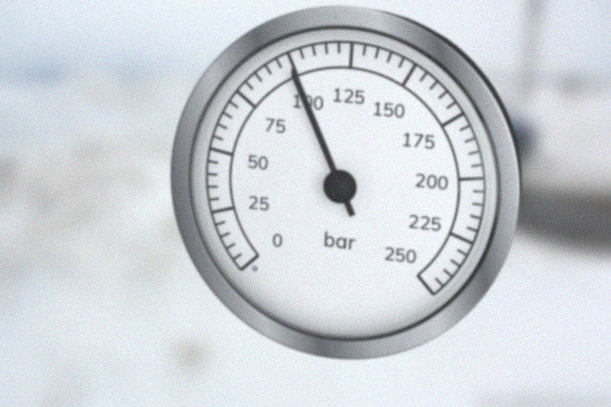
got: 100 bar
